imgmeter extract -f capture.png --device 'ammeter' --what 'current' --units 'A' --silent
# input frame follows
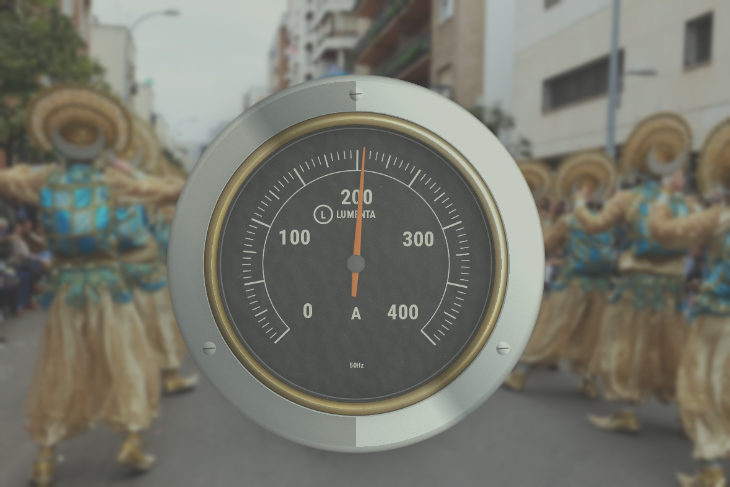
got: 205 A
